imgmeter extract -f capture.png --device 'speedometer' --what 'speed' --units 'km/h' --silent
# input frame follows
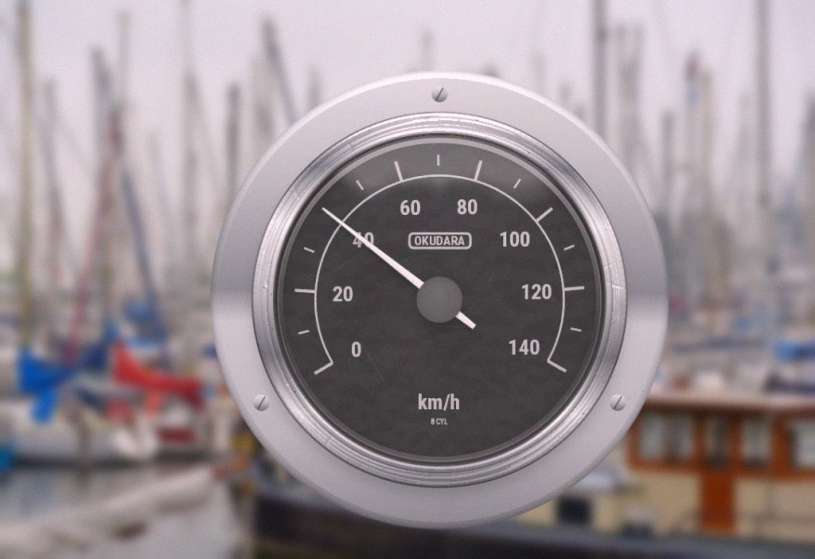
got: 40 km/h
